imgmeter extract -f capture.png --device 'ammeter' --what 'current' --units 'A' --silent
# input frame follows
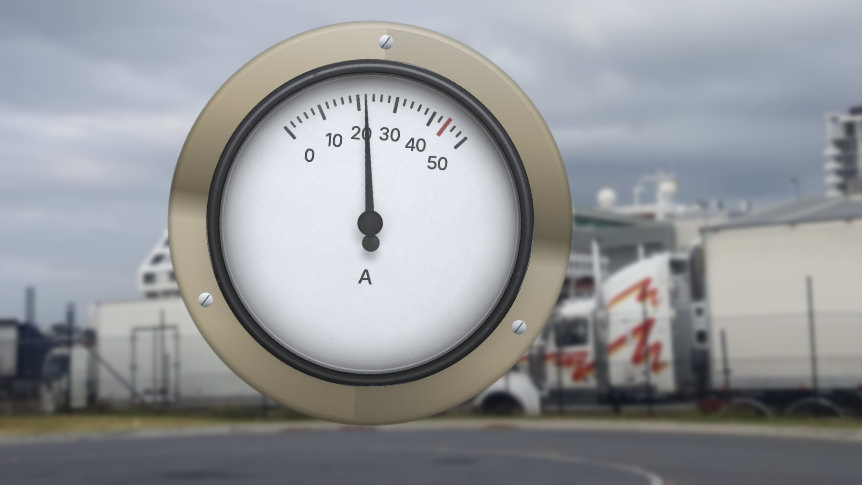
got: 22 A
